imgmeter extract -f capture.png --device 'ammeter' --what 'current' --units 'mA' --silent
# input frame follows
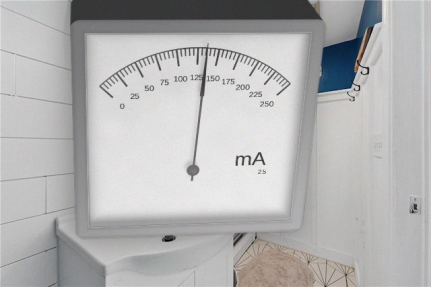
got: 135 mA
